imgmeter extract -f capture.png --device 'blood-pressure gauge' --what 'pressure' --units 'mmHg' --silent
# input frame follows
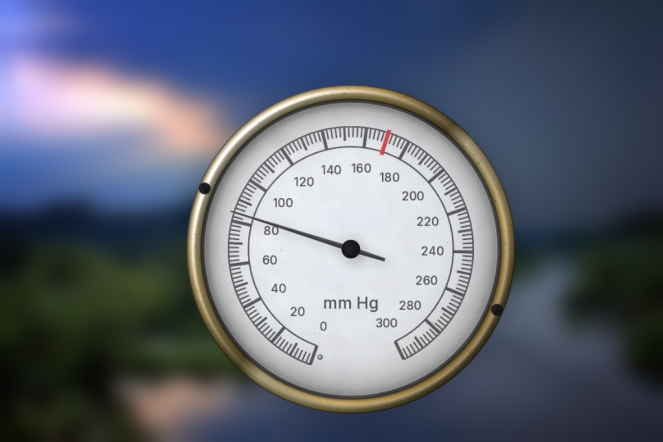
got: 84 mmHg
